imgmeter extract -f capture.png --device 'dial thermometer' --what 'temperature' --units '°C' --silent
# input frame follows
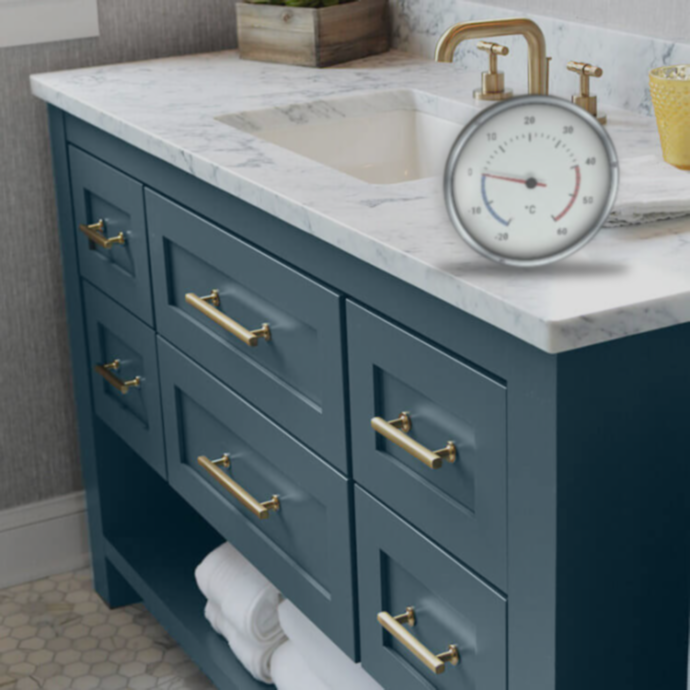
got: 0 °C
